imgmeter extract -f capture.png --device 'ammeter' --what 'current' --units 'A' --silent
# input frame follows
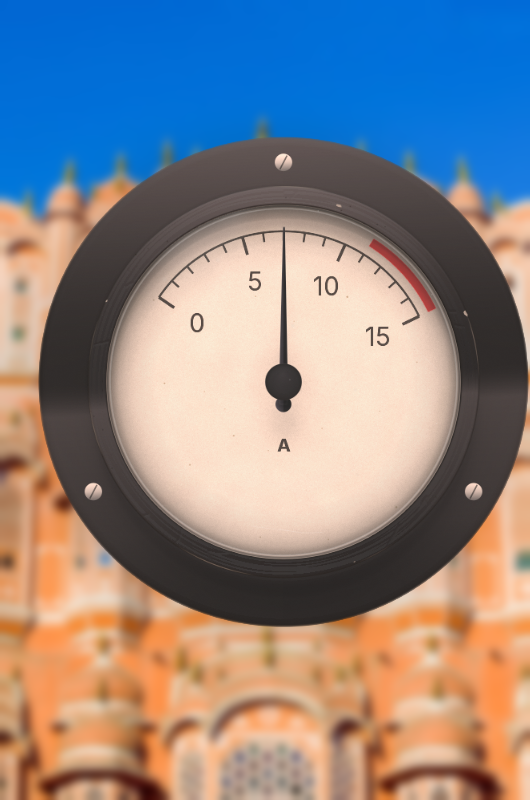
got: 7 A
